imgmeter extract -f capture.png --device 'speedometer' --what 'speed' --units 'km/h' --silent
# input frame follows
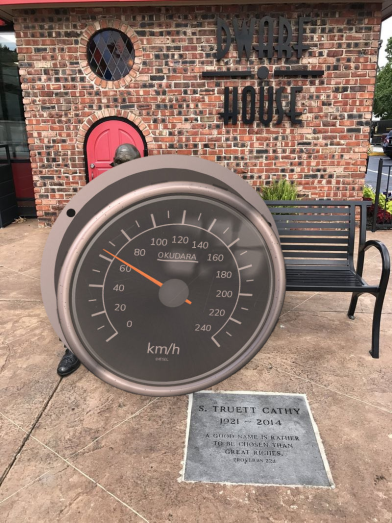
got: 65 km/h
